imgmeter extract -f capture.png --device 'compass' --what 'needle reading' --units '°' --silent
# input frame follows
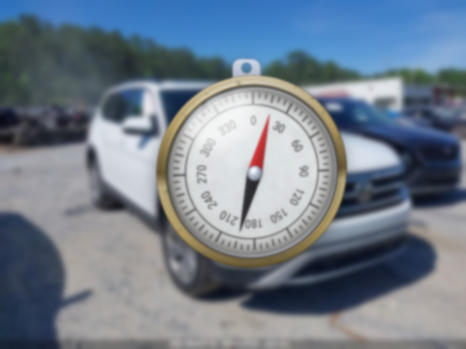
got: 15 °
